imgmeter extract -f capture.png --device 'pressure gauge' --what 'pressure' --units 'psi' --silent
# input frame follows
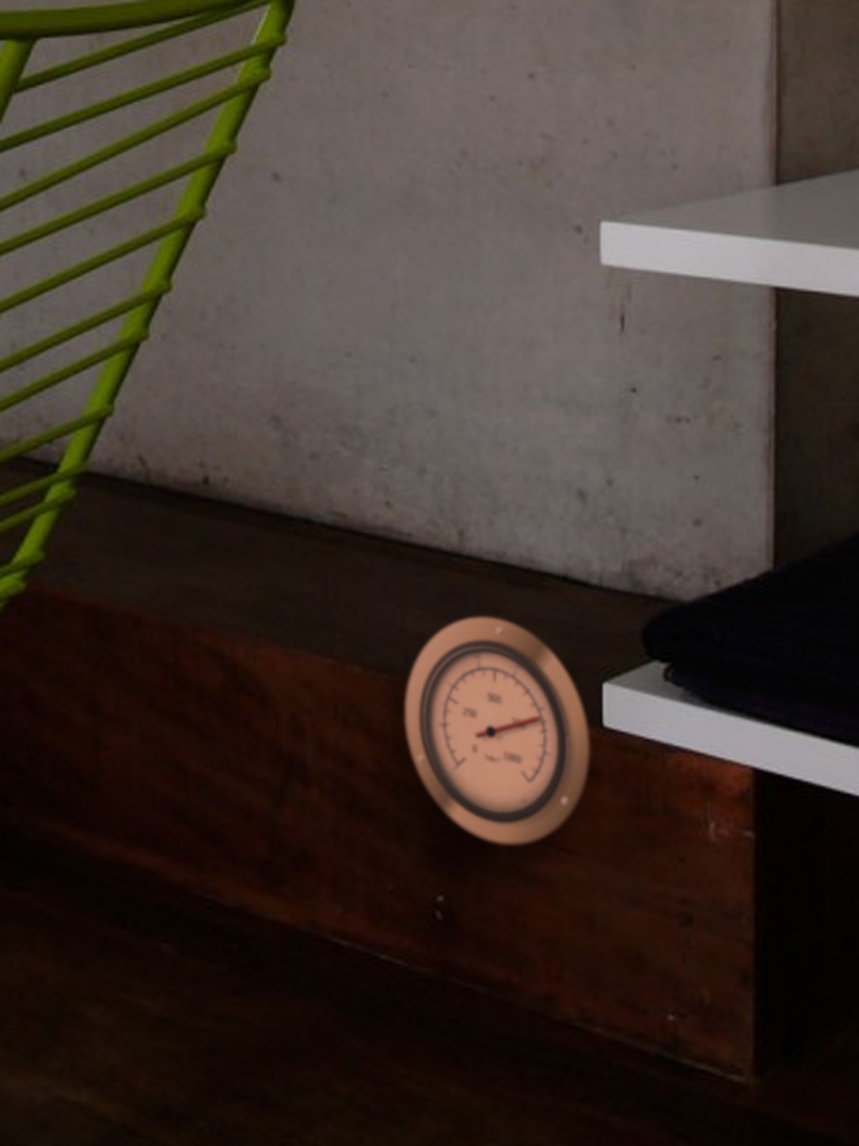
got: 750 psi
